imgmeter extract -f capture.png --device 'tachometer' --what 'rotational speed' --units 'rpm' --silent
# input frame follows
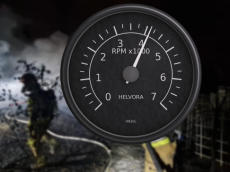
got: 4125 rpm
